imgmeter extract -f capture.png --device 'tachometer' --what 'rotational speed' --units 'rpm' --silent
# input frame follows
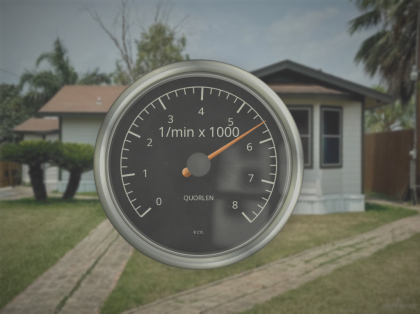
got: 5600 rpm
